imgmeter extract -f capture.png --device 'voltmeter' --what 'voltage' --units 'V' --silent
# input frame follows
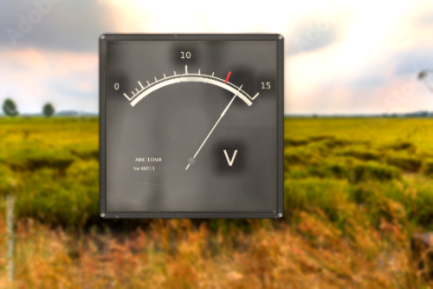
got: 14 V
